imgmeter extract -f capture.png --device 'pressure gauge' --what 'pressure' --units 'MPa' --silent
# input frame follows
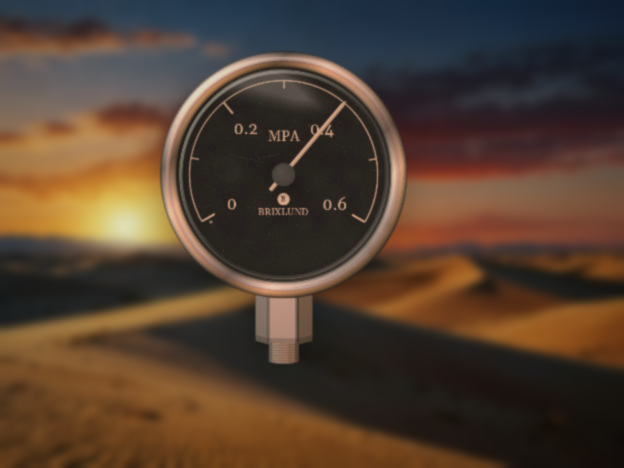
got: 0.4 MPa
